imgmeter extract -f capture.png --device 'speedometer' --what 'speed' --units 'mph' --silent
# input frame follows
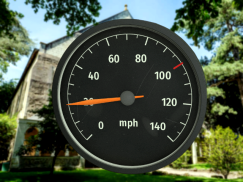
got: 20 mph
